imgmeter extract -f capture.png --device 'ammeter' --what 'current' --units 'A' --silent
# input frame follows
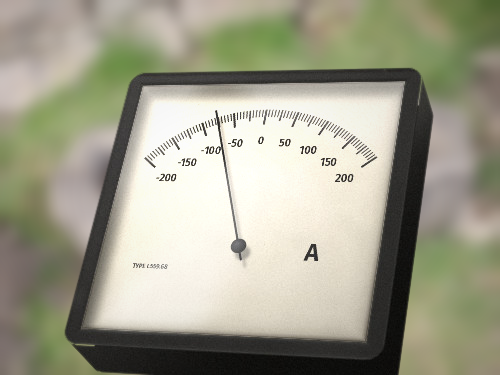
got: -75 A
